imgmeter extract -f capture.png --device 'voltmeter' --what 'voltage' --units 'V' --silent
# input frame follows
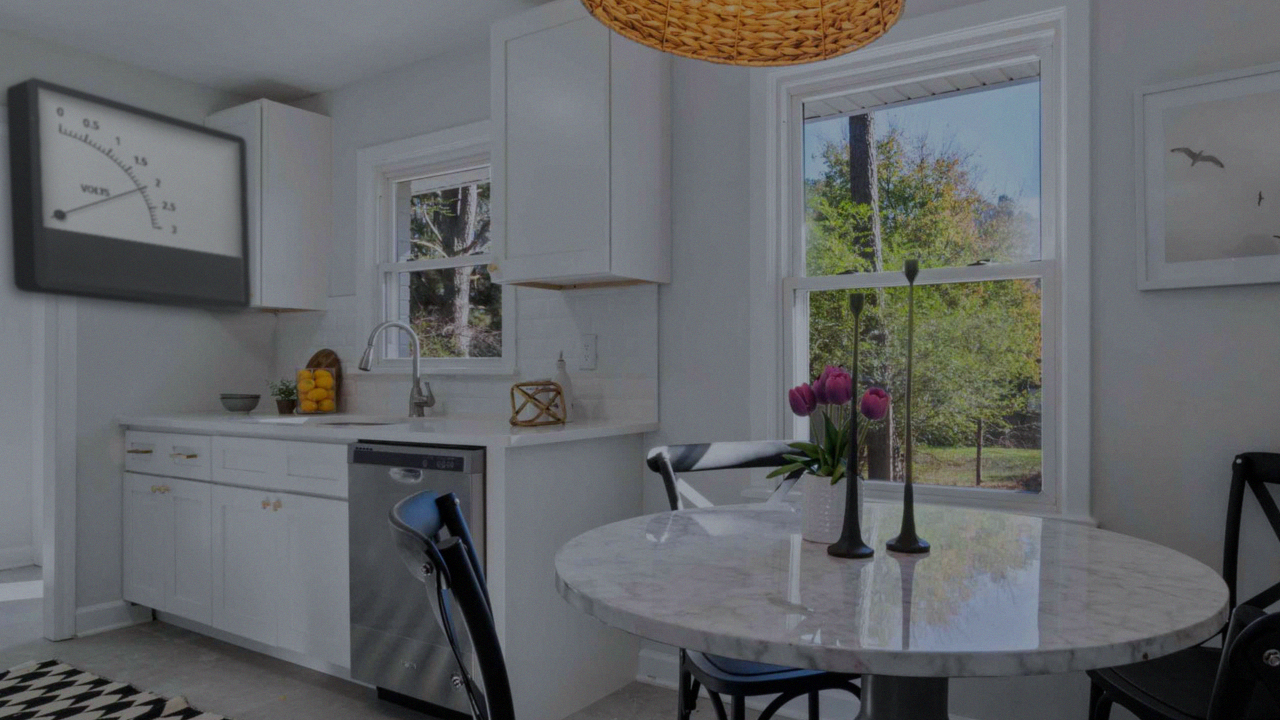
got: 2 V
